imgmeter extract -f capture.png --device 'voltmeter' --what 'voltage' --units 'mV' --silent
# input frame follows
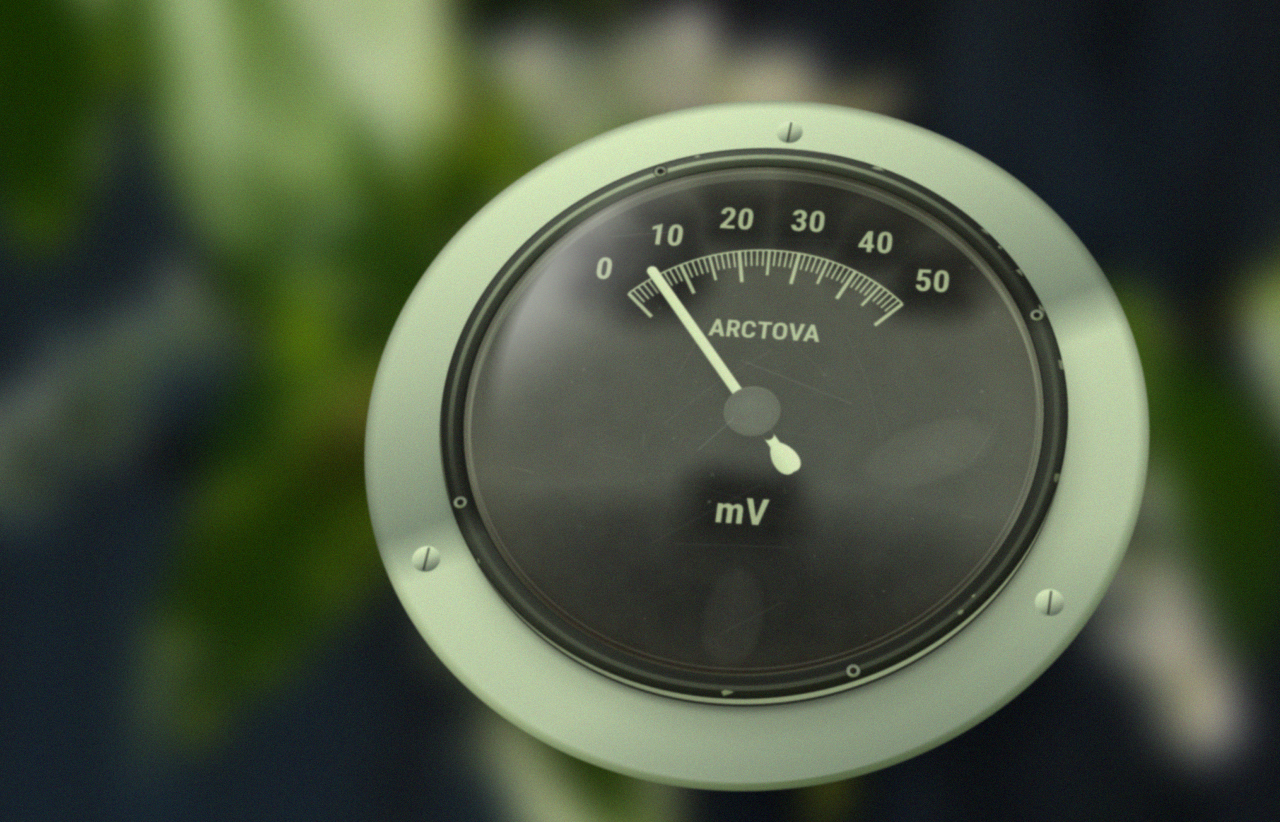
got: 5 mV
